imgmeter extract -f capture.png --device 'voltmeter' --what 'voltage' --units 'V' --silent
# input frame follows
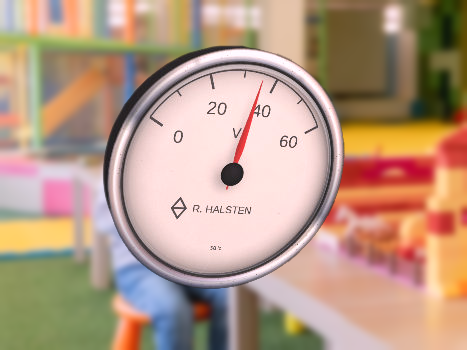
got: 35 V
